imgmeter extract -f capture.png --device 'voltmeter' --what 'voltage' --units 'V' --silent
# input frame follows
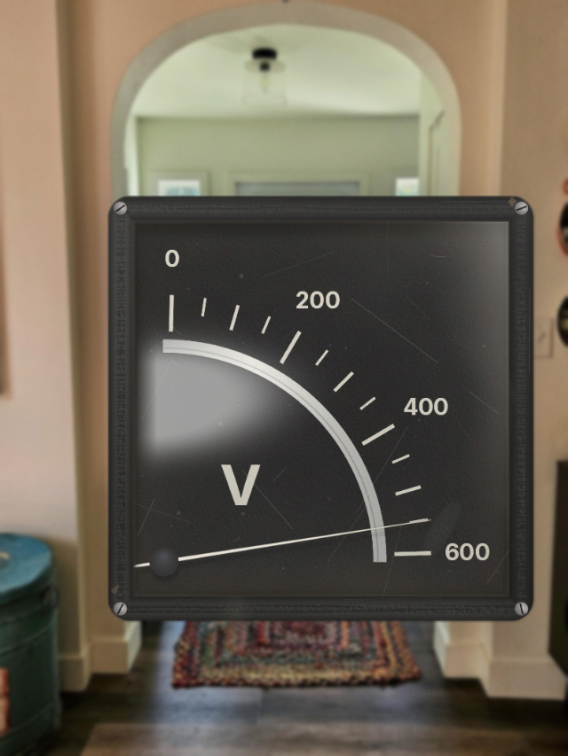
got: 550 V
